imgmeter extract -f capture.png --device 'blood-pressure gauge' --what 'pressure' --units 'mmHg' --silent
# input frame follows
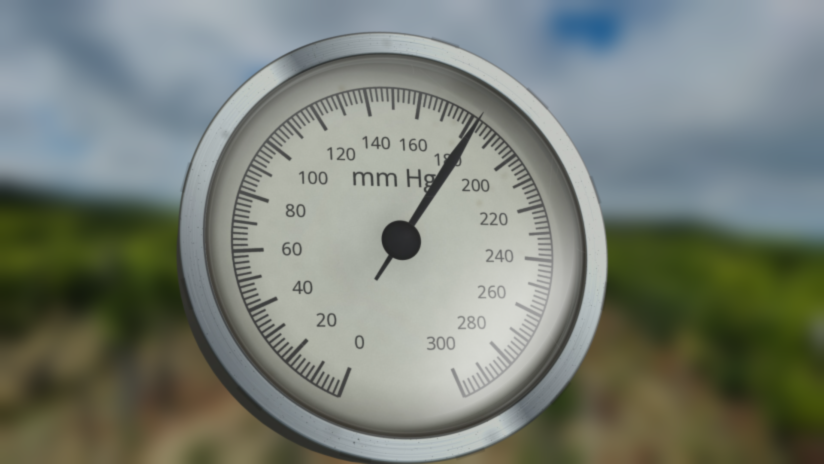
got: 182 mmHg
